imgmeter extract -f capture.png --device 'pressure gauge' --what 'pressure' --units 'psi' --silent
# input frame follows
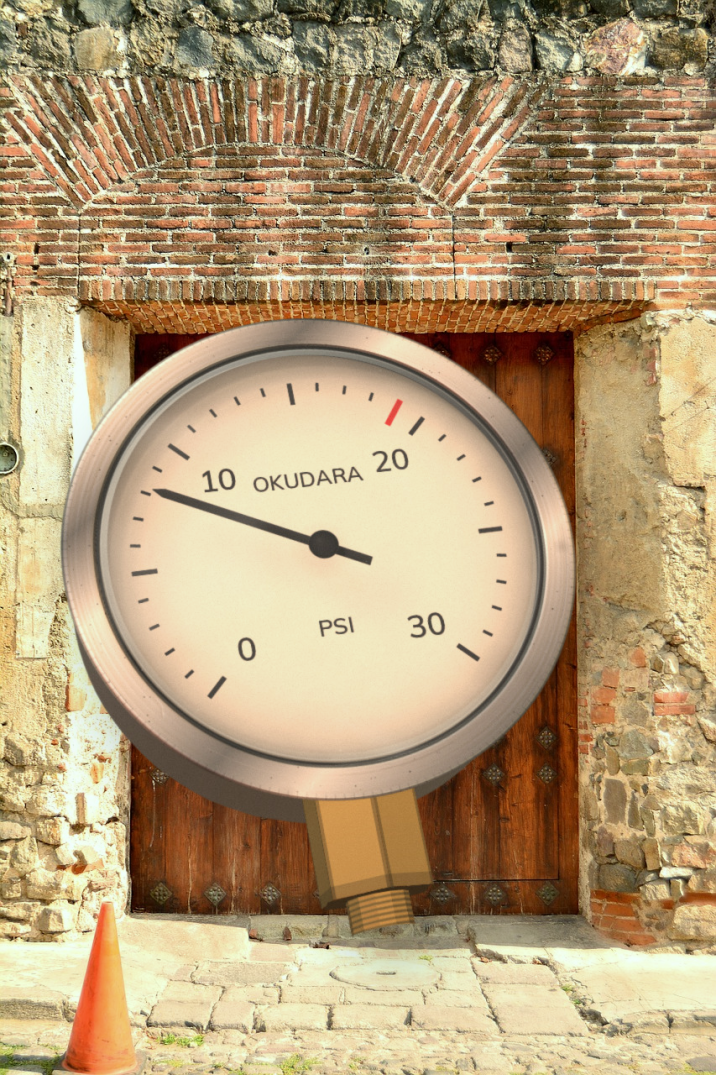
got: 8 psi
